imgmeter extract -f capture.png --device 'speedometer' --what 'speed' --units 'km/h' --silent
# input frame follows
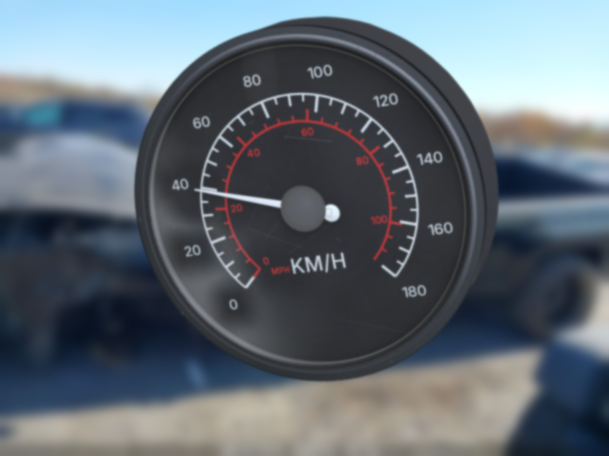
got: 40 km/h
